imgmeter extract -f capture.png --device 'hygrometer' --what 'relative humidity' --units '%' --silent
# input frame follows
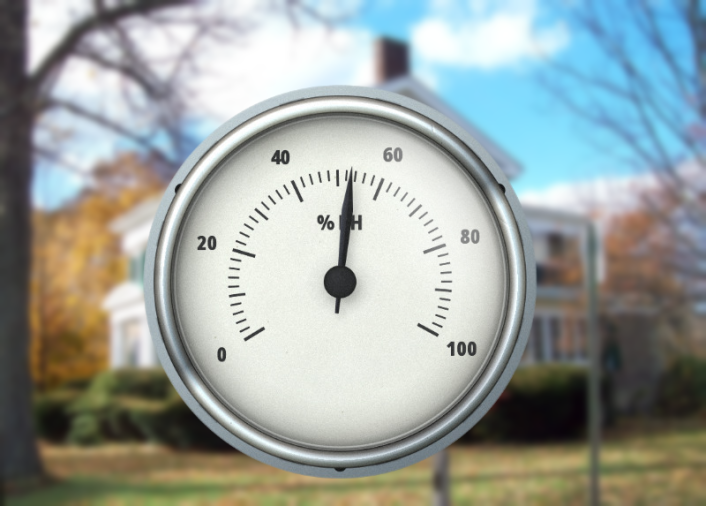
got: 53 %
